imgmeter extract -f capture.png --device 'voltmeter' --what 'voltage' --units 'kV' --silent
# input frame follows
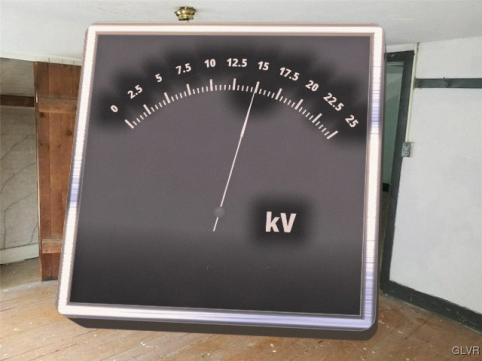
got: 15 kV
